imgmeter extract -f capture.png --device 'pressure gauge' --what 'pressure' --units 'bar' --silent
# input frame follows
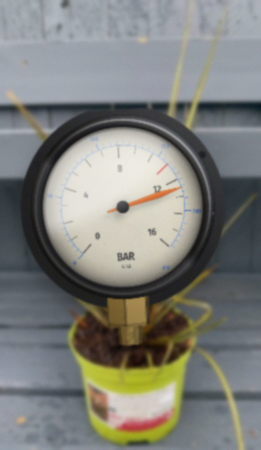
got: 12.5 bar
